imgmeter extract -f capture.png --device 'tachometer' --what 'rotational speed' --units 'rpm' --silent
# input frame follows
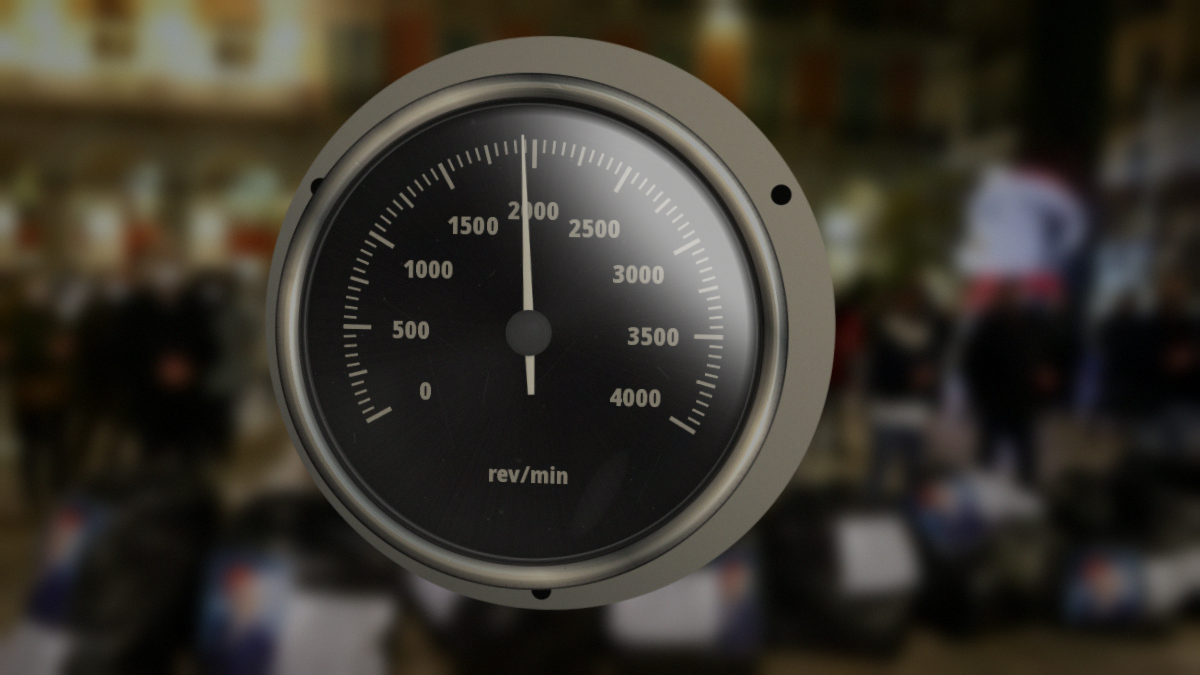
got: 1950 rpm
